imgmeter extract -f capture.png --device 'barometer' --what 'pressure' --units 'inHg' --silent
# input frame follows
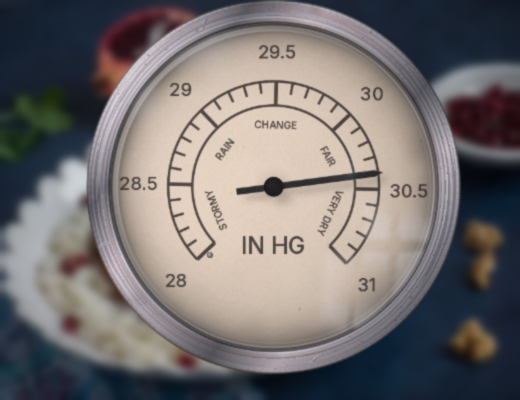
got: 30.4 inHg
